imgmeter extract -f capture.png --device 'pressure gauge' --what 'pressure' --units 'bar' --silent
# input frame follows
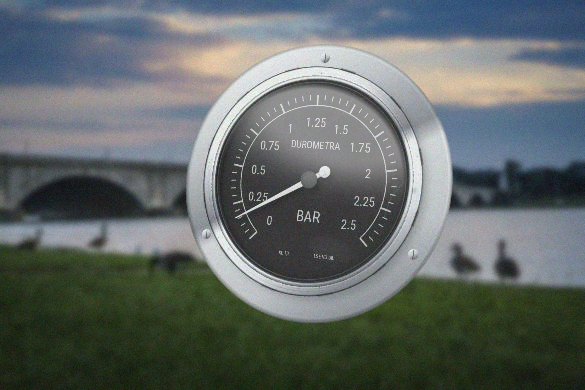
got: 0.15 bar
